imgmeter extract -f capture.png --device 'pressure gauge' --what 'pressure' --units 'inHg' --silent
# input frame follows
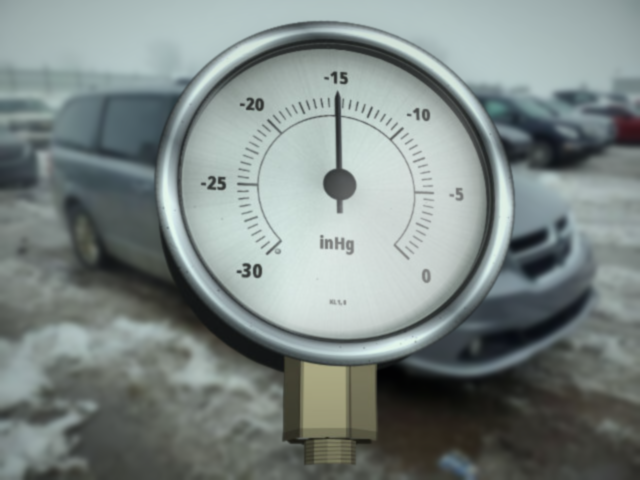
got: -15 inHg
